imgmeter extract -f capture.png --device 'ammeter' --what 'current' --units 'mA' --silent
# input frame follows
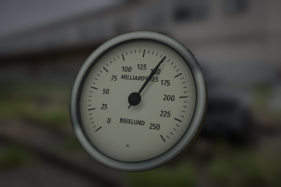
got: 150 mA
